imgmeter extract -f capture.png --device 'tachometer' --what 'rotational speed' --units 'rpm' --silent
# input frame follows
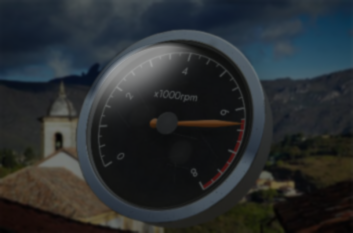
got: 6375 rpm
